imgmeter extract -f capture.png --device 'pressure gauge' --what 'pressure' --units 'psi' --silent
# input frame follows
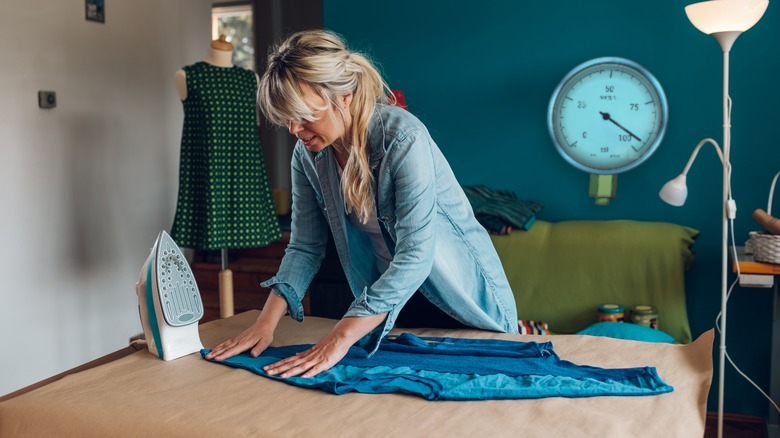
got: 95 psi
